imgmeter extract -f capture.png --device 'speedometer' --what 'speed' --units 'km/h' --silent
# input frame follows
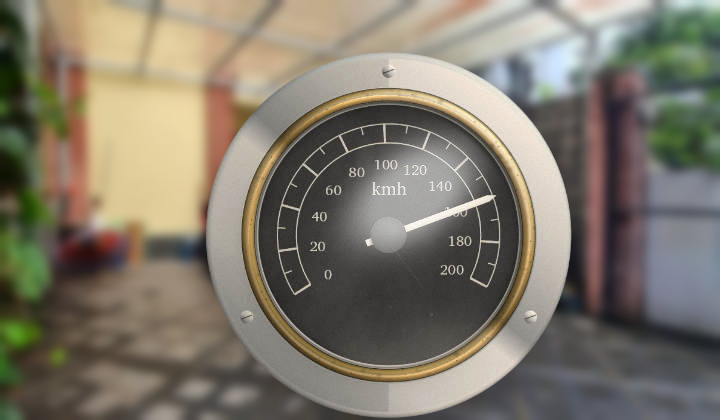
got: 160 km/h
